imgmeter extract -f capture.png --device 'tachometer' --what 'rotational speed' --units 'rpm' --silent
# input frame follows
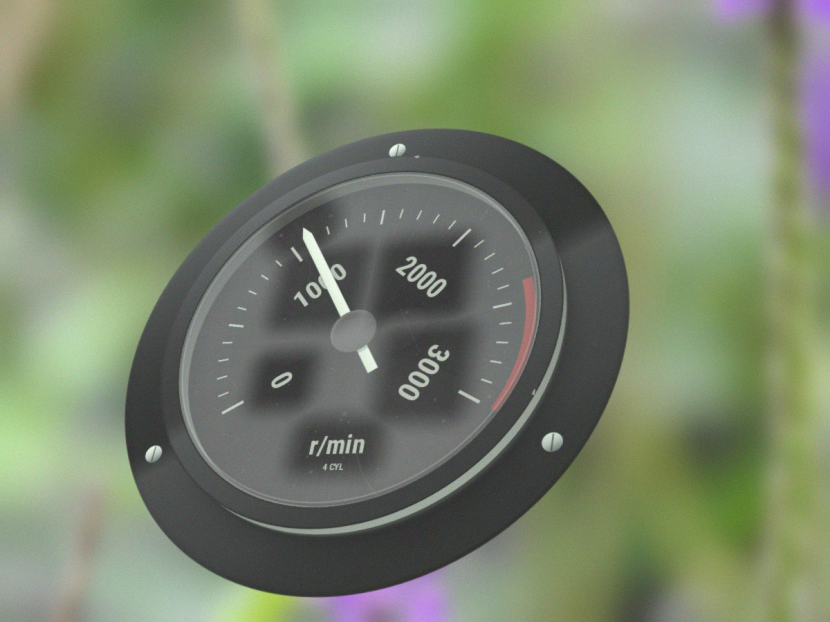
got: 1100 rpm
